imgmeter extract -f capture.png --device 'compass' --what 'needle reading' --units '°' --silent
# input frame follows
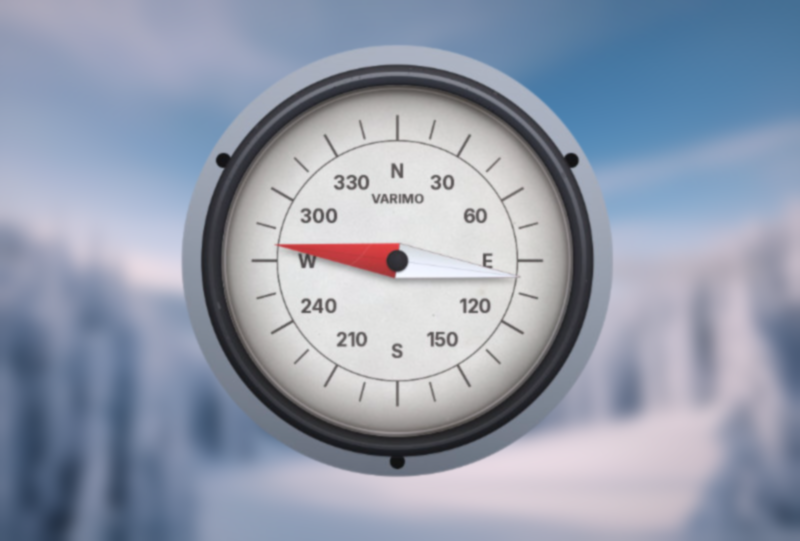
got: 277.5 °
